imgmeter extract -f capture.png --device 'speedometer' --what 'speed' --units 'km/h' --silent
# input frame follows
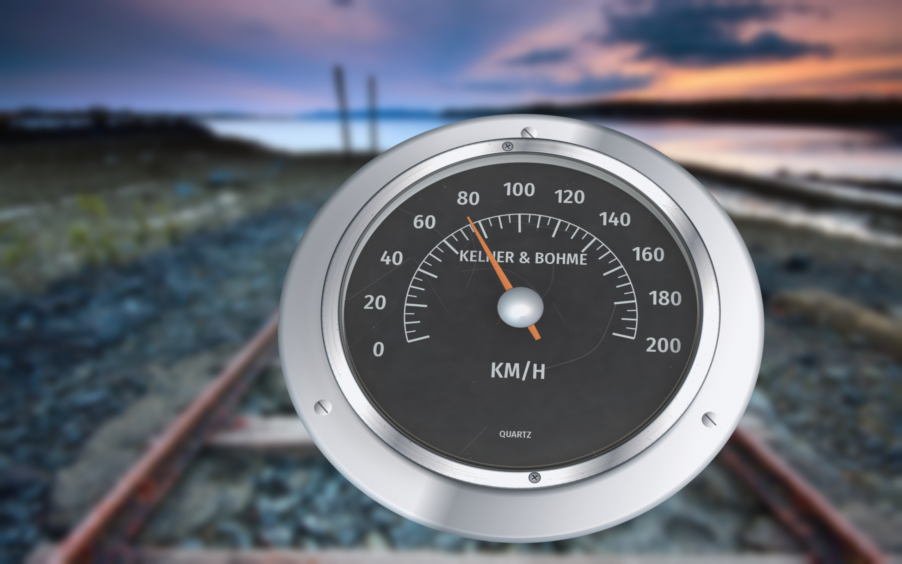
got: 75 km/h
